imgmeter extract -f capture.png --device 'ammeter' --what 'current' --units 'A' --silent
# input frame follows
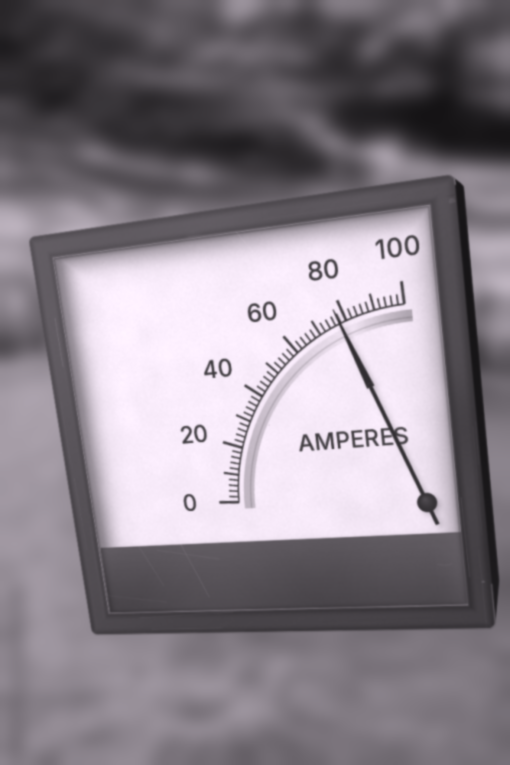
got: 78 A
